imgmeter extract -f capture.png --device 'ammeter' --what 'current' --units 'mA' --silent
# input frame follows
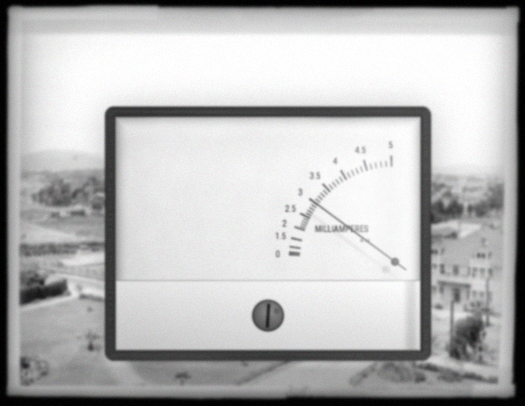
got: 3 mA
